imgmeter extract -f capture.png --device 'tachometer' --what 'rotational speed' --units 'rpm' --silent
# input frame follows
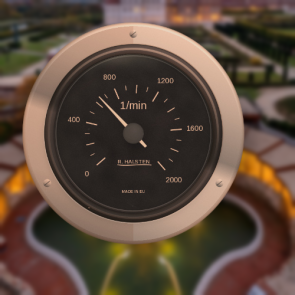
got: 650 rpm
